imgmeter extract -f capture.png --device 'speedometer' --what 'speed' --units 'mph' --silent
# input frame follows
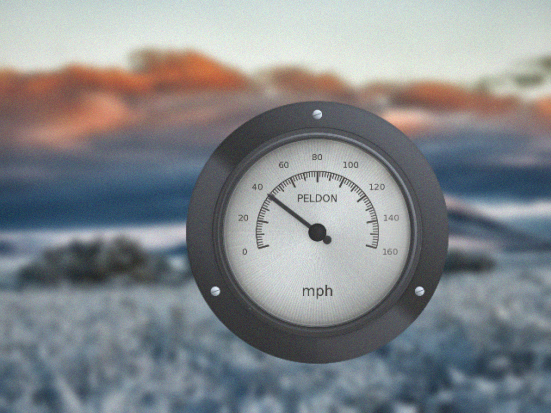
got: 40 mph
